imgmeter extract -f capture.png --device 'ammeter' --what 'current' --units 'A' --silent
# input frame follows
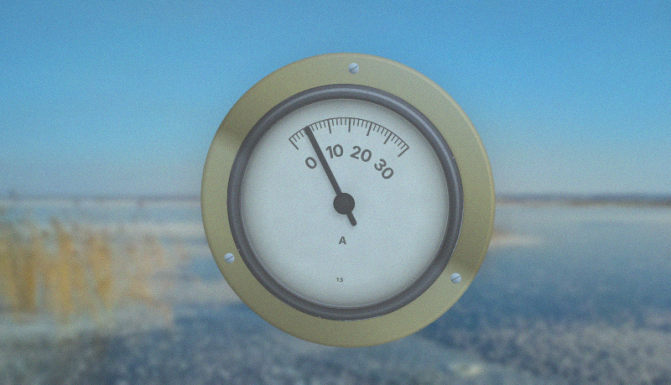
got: 5 A
